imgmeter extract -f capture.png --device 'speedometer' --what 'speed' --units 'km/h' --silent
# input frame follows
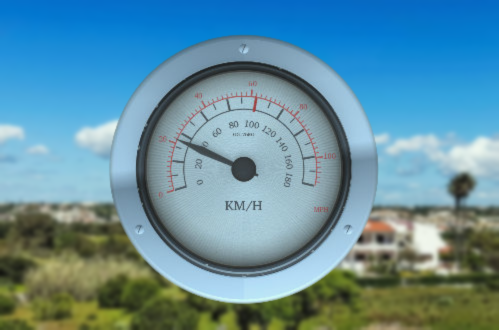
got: 35 km/h
